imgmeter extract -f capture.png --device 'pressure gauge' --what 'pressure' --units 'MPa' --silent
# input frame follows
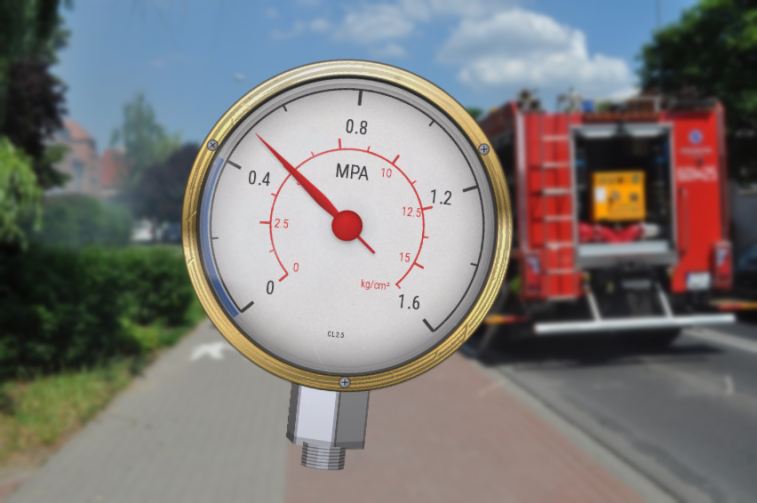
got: 0.5 MPa
